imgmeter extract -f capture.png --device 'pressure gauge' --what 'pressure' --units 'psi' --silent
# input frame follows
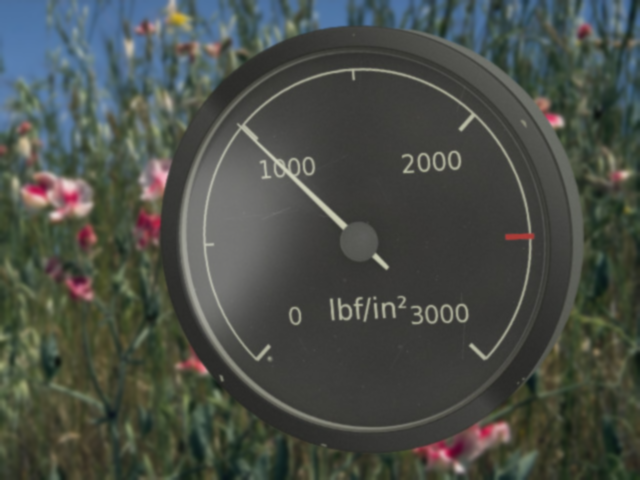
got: 1000 psi
